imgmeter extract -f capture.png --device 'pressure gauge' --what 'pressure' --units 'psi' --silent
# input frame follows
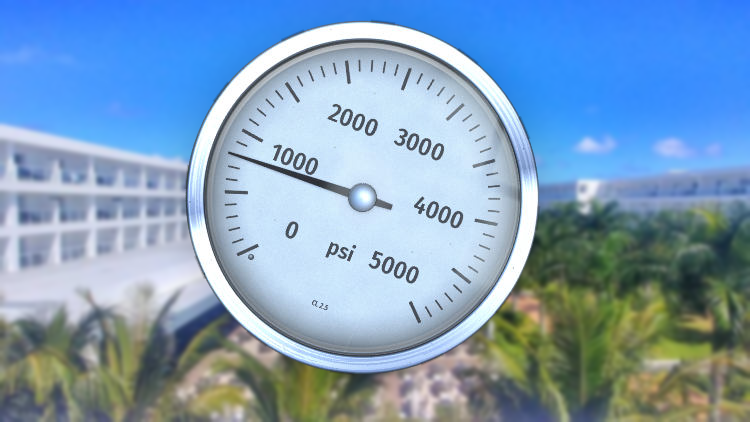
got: 800 psi
